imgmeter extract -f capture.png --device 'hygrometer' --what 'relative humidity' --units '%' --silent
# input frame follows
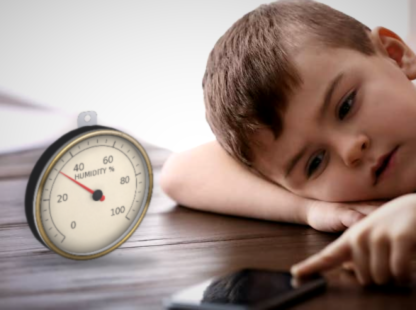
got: 32 %
